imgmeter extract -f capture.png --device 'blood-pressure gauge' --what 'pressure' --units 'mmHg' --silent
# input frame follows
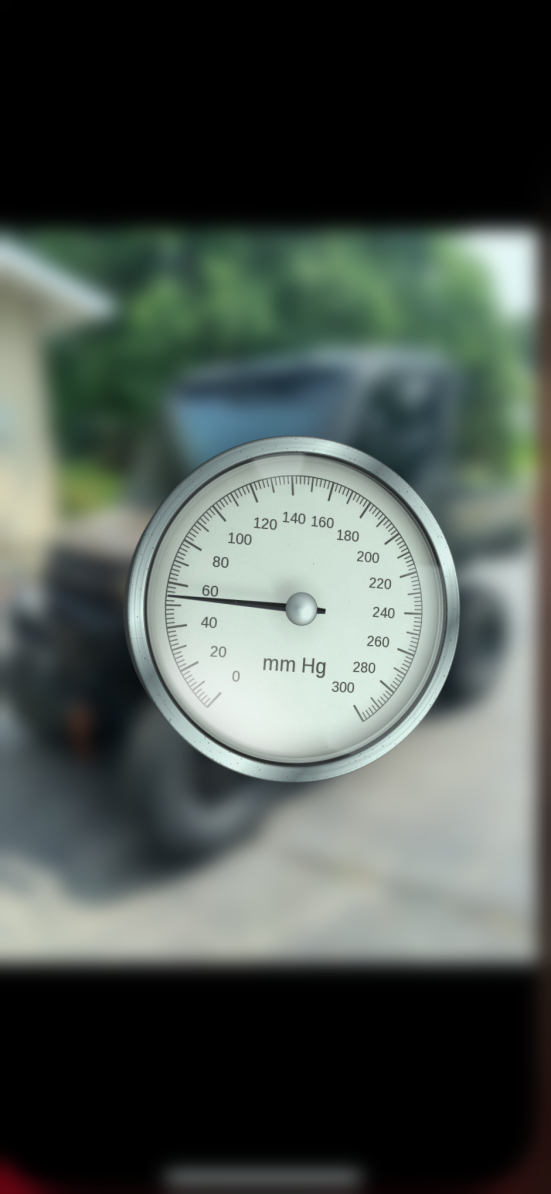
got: 54 mmHg
